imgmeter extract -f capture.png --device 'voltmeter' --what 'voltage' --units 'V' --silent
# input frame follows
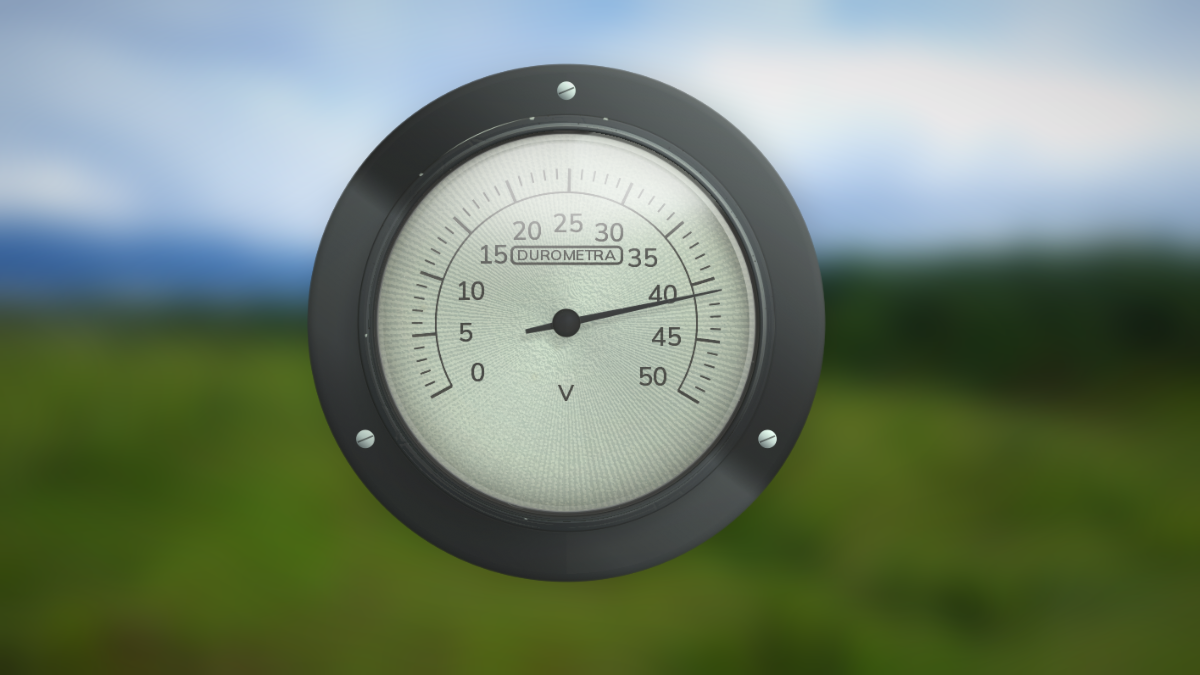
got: 41 V
